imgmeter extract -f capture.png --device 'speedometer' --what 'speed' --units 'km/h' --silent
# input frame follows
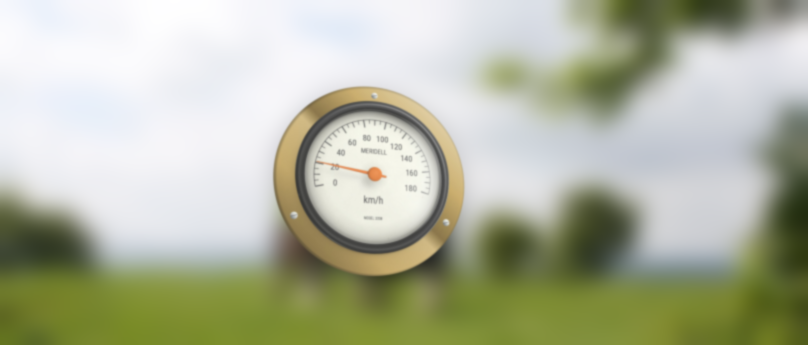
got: 20 km/h
